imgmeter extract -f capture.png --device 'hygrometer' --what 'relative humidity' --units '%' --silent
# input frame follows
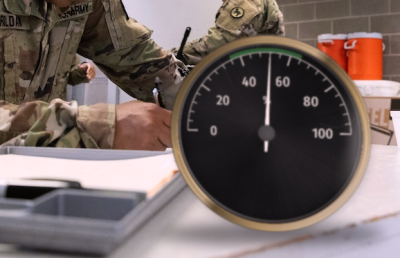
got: 52 %
